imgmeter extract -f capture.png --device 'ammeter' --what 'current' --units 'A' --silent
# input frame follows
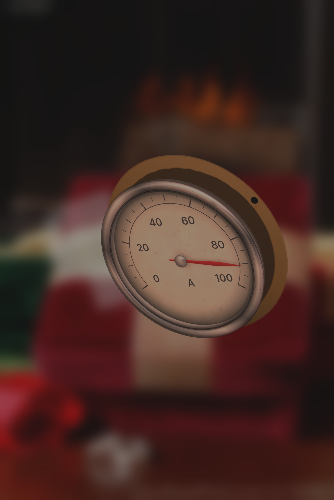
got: 90 A
